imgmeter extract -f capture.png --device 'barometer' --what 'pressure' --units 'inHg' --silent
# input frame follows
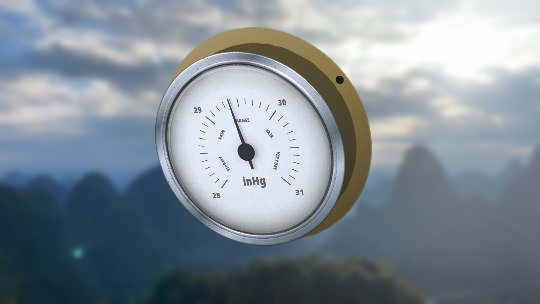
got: 29.4 inHg
